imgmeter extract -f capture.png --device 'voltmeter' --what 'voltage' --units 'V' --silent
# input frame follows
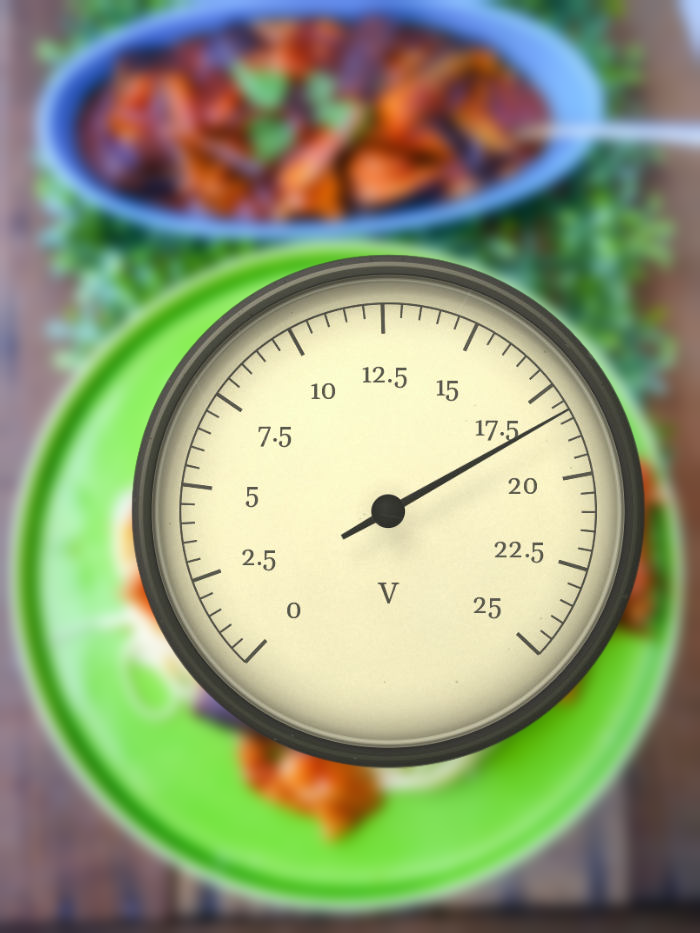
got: 18.25 V
